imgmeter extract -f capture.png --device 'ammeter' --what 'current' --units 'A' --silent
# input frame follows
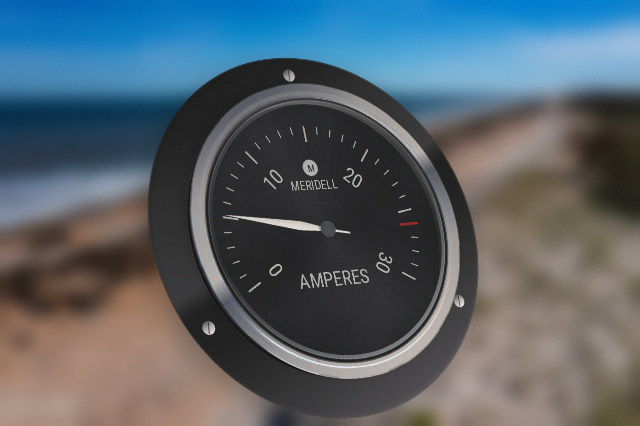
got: 5 A
